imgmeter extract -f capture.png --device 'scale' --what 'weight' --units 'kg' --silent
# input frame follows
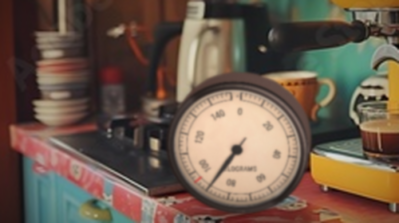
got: 90 kg
